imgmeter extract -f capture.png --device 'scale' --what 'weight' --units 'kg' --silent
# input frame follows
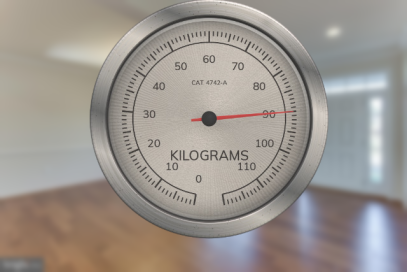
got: 90 kg
